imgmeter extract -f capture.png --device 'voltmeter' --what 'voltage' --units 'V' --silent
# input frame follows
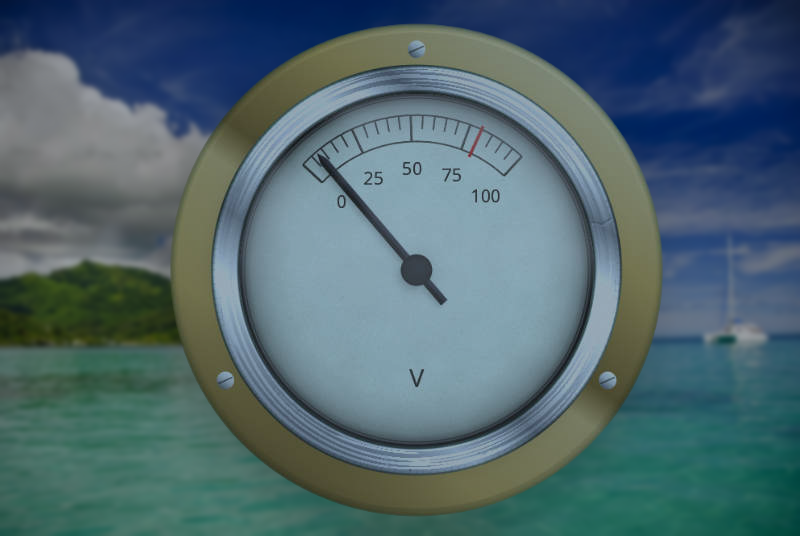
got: 7.5 V
